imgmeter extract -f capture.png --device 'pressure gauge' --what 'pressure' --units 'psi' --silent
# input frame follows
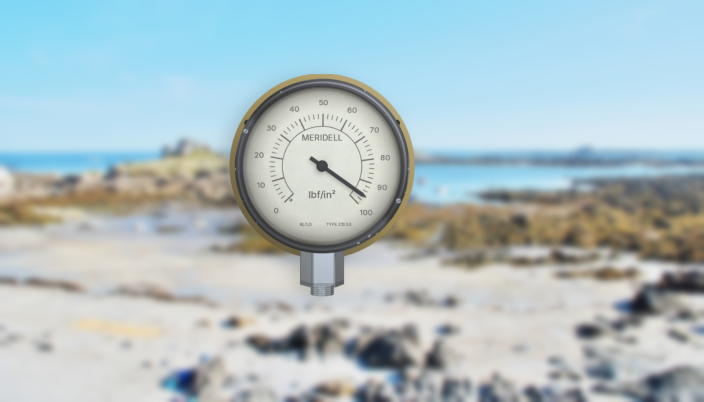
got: 96 psi
